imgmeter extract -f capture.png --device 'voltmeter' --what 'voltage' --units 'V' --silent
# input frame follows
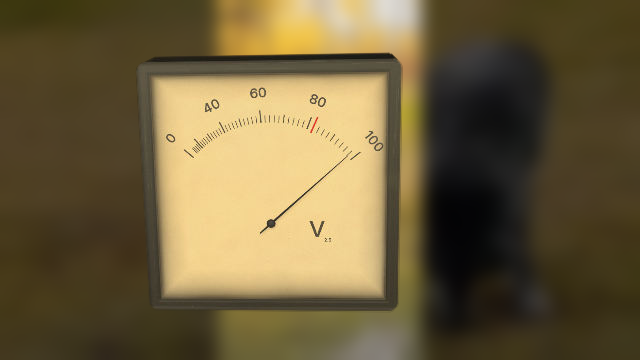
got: 98 V
